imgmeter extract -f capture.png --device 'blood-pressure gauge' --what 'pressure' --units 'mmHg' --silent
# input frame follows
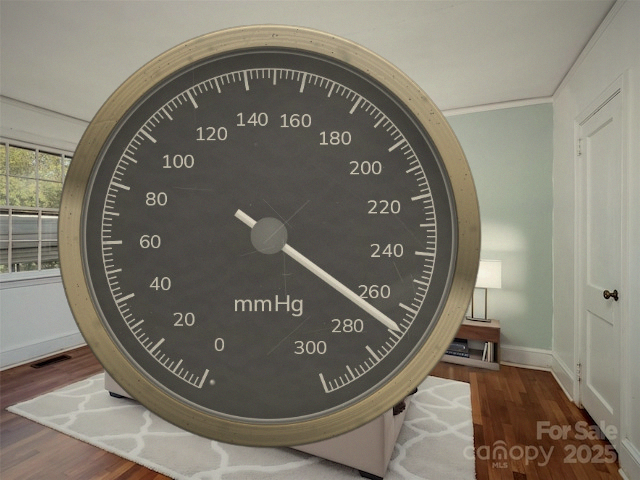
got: 268 mmHg
